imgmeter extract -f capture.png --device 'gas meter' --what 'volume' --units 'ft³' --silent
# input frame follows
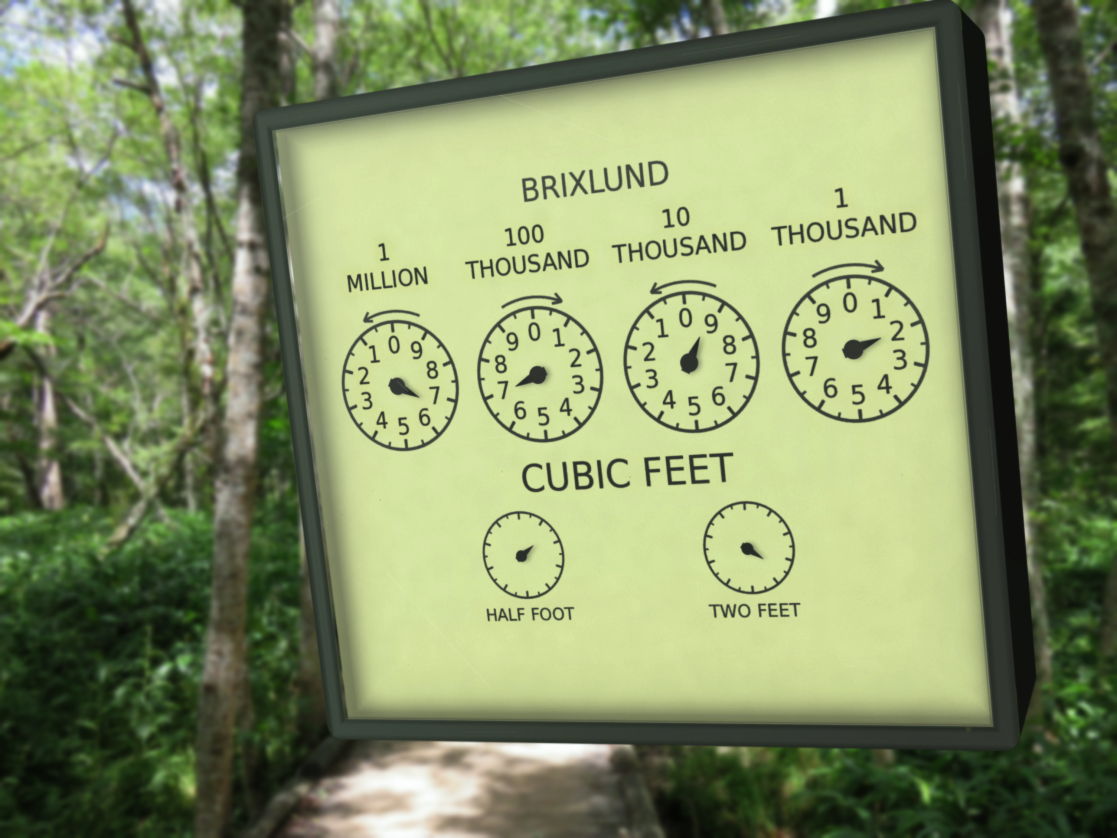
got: 669200 ft³
